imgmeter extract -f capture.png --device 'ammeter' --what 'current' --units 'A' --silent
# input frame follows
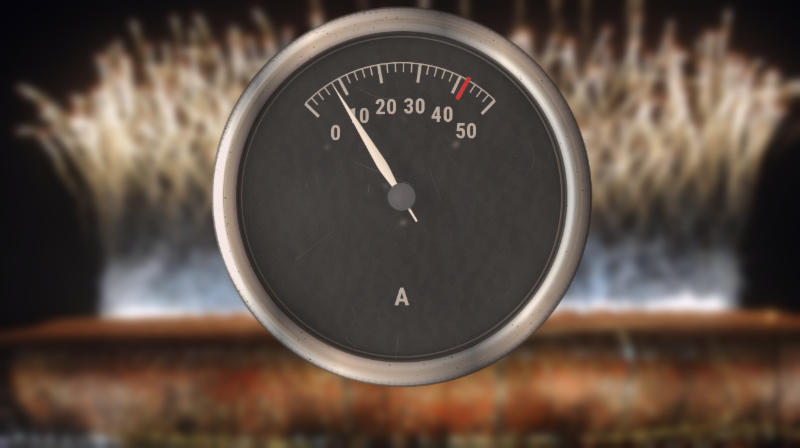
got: 8 A
